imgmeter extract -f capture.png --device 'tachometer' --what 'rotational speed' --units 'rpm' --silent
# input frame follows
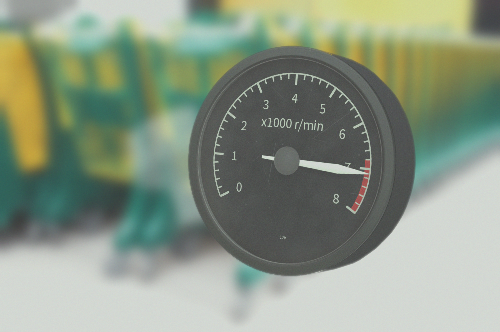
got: 7100 rpm
